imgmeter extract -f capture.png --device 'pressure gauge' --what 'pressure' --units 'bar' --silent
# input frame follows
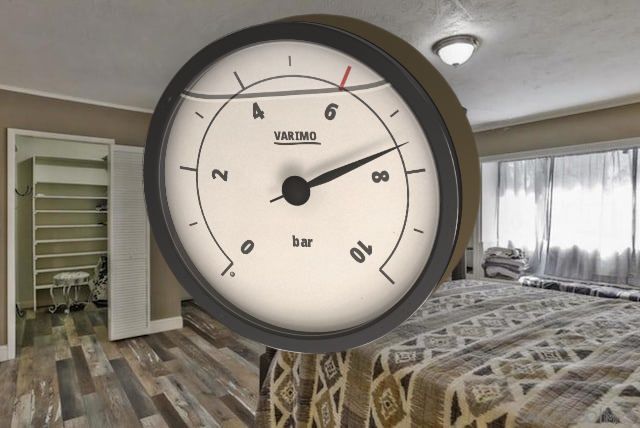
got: 7.5 bar
